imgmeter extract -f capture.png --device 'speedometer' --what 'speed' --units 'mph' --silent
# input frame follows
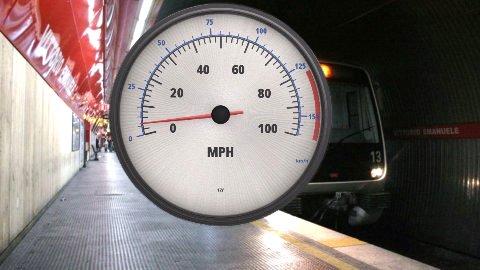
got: 4 mph
